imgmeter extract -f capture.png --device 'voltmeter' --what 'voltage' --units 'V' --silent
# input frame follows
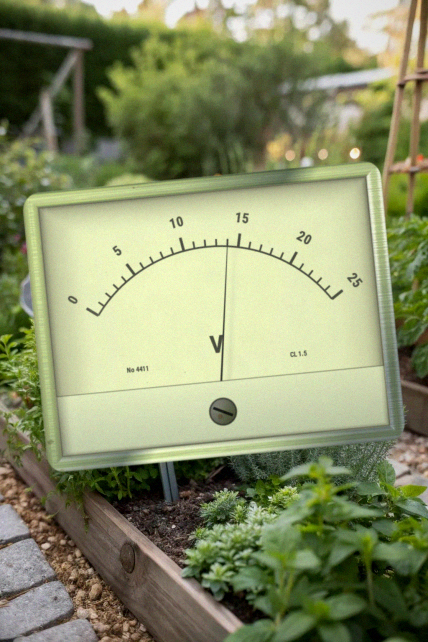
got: 14 V
